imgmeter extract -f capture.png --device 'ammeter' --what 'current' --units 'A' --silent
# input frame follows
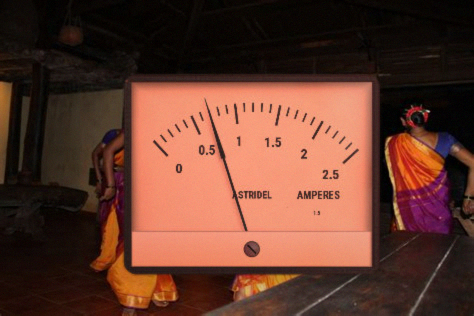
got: 0.7 A
